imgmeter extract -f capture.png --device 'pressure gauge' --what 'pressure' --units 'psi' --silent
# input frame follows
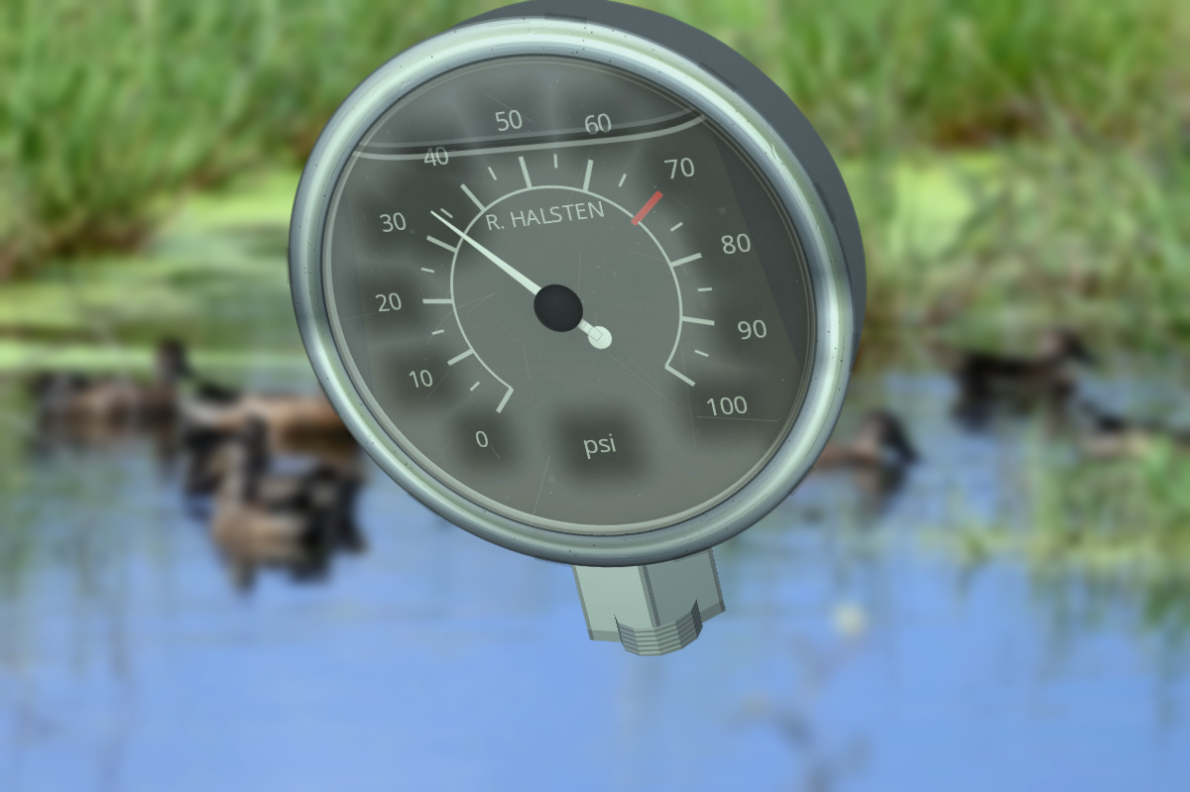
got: 35 psi
